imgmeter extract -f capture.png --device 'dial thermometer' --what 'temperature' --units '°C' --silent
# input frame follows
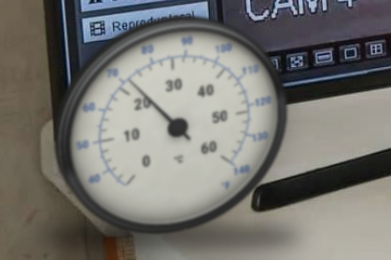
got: 22 °C
